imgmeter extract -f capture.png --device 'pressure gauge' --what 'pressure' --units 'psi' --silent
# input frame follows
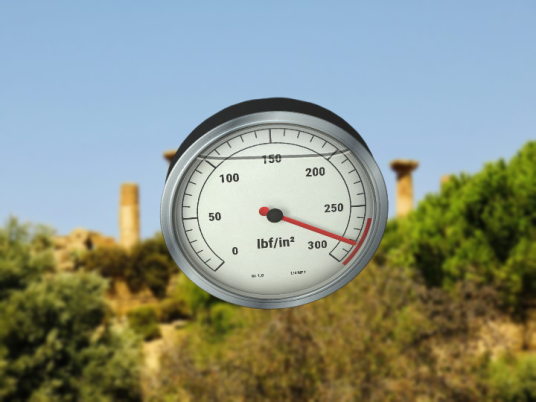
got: 280 psi
